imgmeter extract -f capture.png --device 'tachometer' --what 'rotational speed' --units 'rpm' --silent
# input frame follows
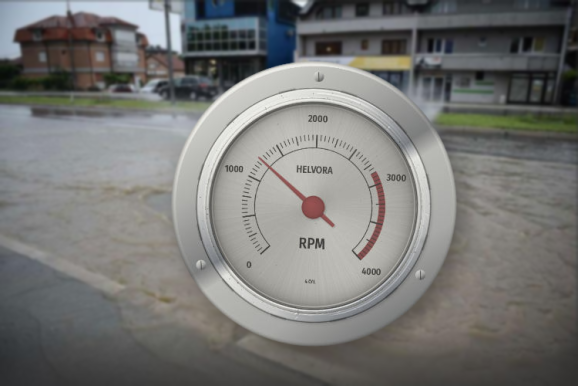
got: 1250 rpm
